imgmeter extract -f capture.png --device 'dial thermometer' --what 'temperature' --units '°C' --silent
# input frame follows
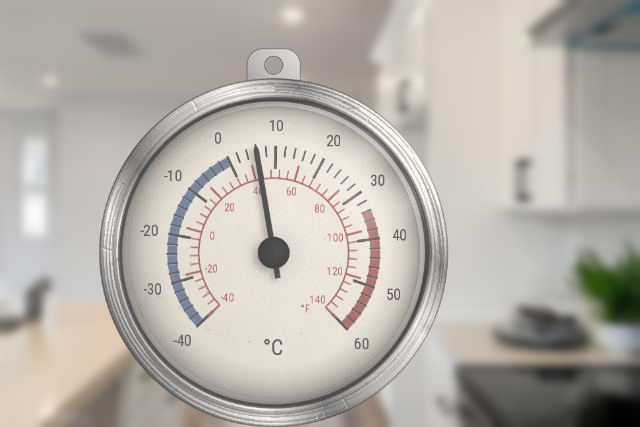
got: 6 °C
